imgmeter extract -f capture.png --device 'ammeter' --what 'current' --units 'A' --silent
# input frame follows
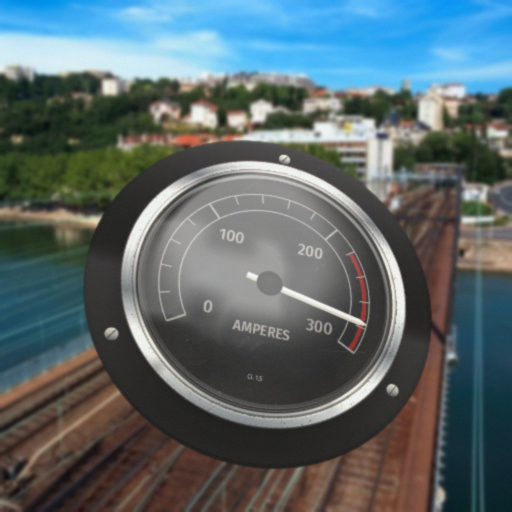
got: 280 A
